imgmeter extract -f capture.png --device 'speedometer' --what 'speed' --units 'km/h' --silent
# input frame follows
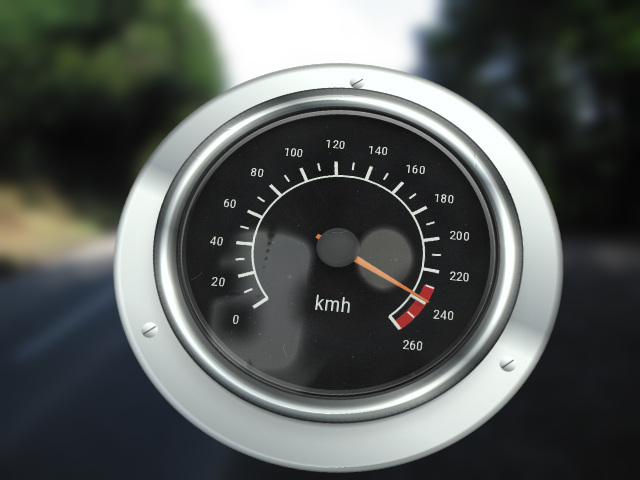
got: 240 km/h
